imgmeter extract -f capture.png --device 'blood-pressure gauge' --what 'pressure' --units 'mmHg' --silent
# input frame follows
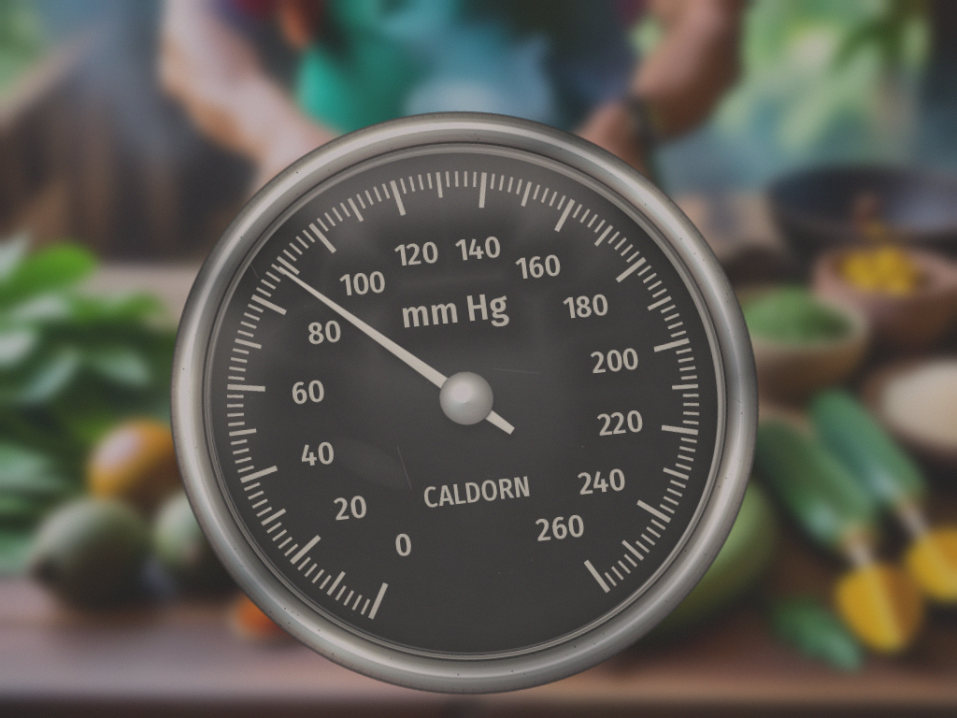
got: 88 mmHg
